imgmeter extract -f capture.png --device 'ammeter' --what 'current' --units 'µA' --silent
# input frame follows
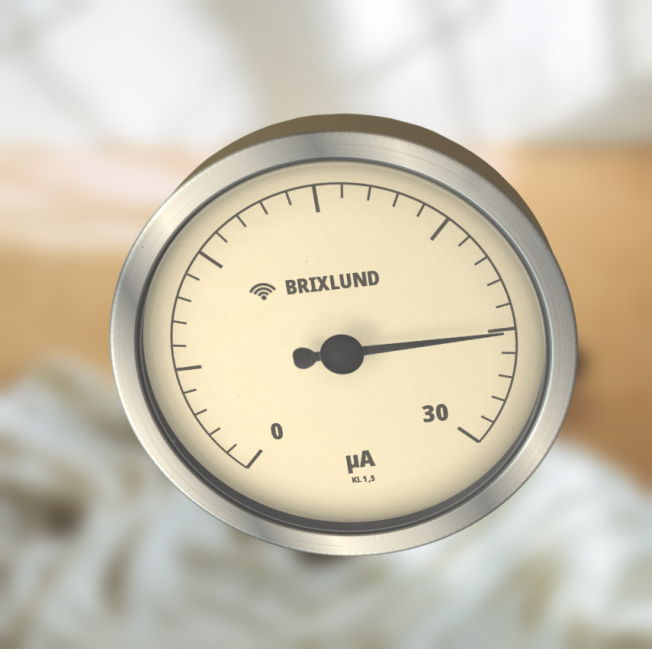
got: 25 µA
